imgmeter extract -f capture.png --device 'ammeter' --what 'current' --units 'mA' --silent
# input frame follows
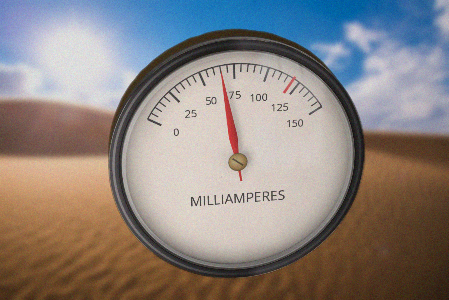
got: 65 mA
